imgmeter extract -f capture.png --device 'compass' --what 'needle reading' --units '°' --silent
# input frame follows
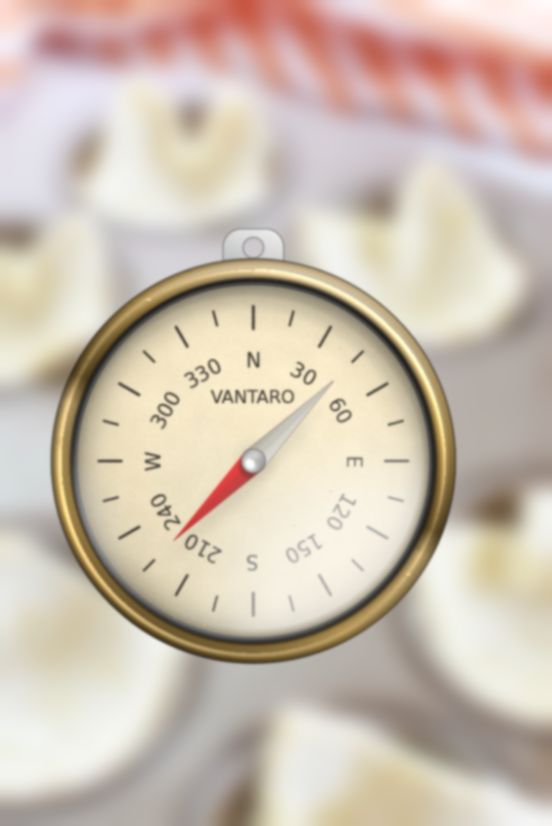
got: 225 °
